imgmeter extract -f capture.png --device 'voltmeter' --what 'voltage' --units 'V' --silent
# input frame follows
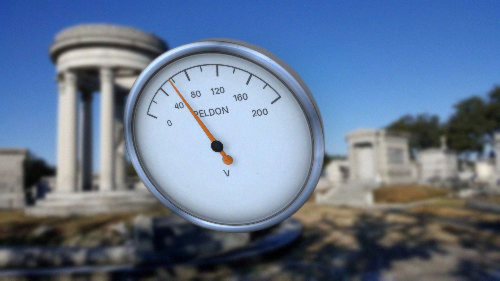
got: 60 V
